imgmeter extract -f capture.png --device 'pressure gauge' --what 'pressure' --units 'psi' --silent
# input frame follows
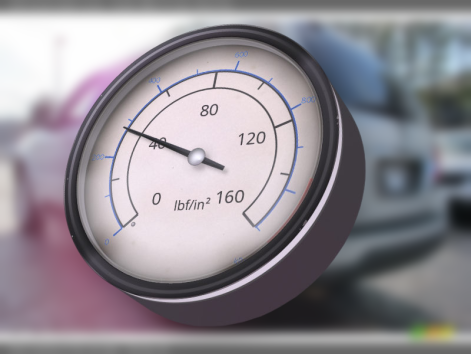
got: 40 psi
